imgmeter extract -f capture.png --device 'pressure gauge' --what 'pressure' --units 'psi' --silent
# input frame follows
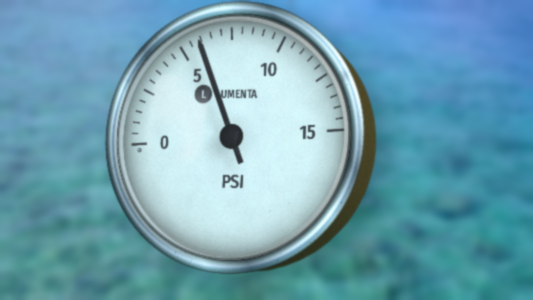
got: 6 psi
